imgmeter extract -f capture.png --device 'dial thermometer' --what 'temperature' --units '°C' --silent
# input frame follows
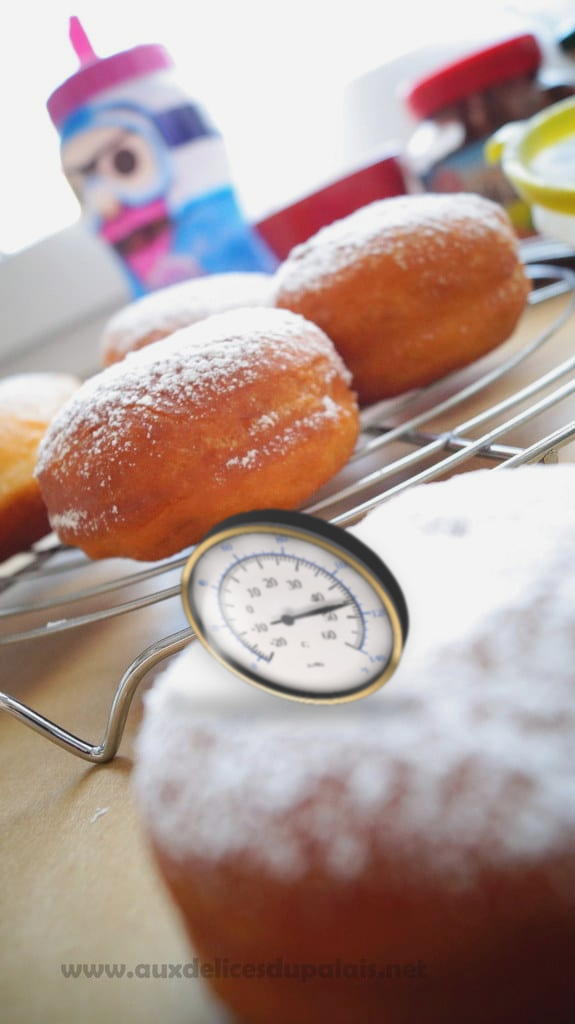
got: 45 °C
